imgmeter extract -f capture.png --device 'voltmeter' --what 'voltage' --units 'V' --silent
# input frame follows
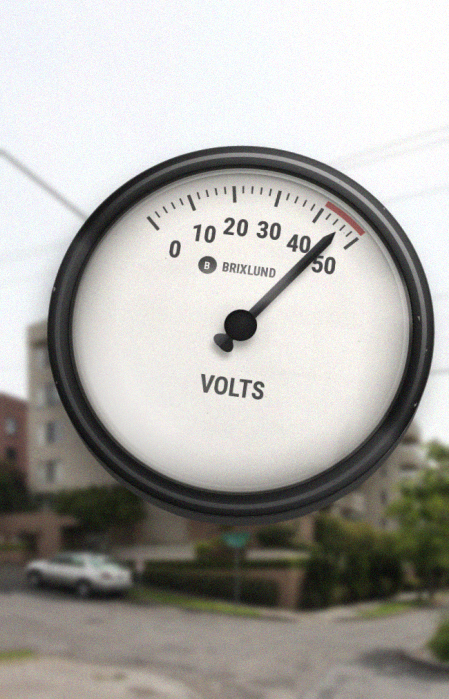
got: 46 V
